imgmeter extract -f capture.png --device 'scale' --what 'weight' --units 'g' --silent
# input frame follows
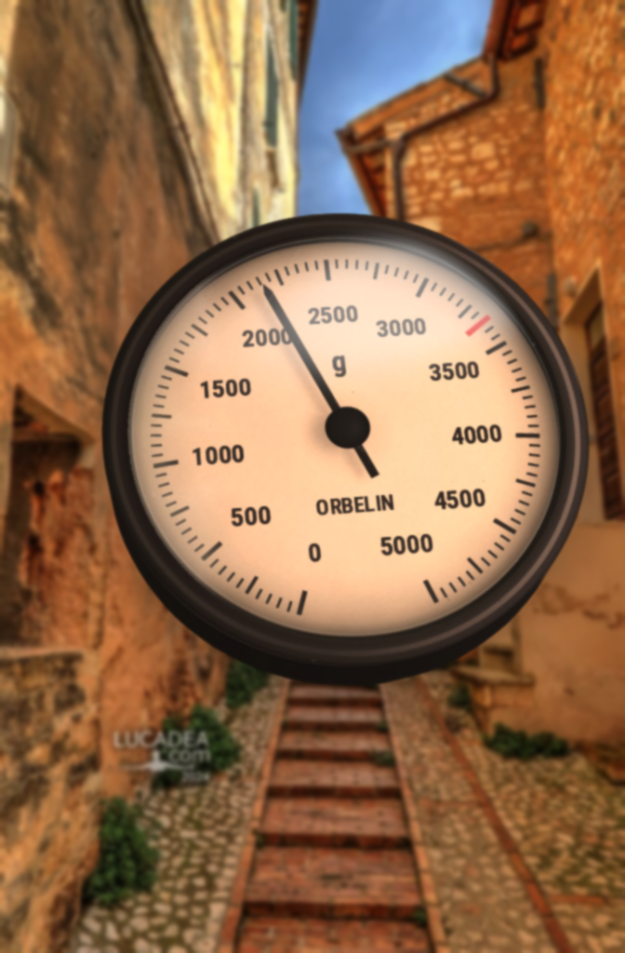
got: 2150 g
